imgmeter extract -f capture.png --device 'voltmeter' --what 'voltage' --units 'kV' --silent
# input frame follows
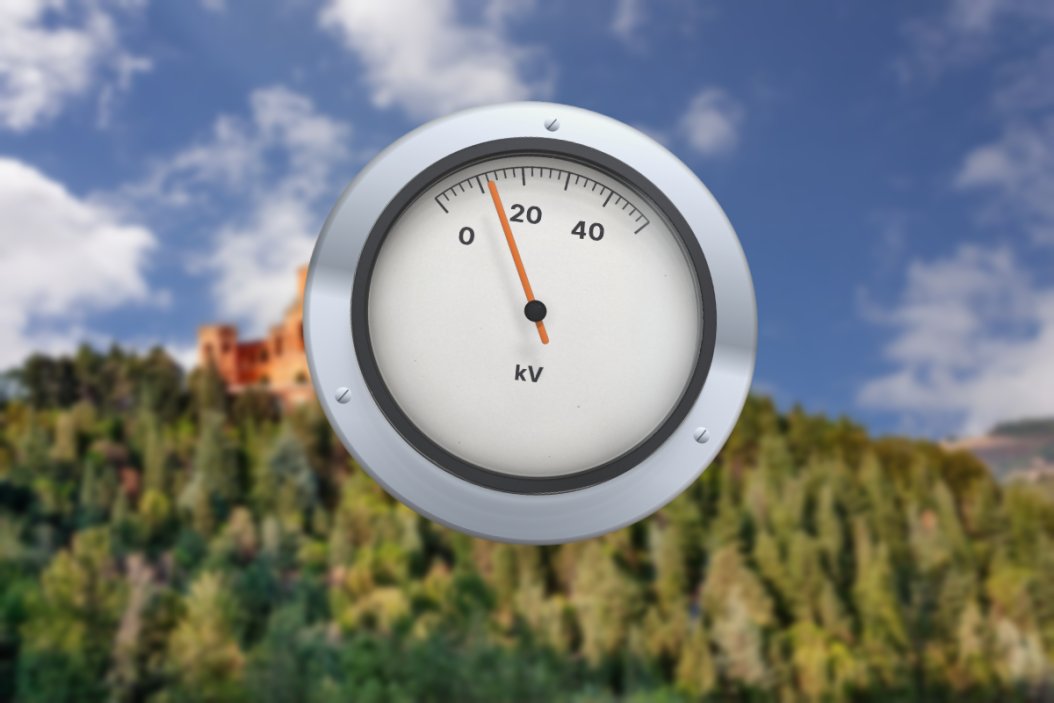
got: 12 kV
